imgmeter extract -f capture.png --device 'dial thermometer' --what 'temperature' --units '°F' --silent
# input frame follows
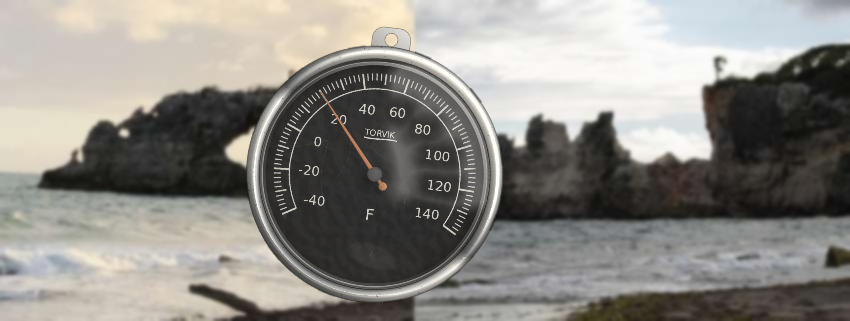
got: 20 °F
